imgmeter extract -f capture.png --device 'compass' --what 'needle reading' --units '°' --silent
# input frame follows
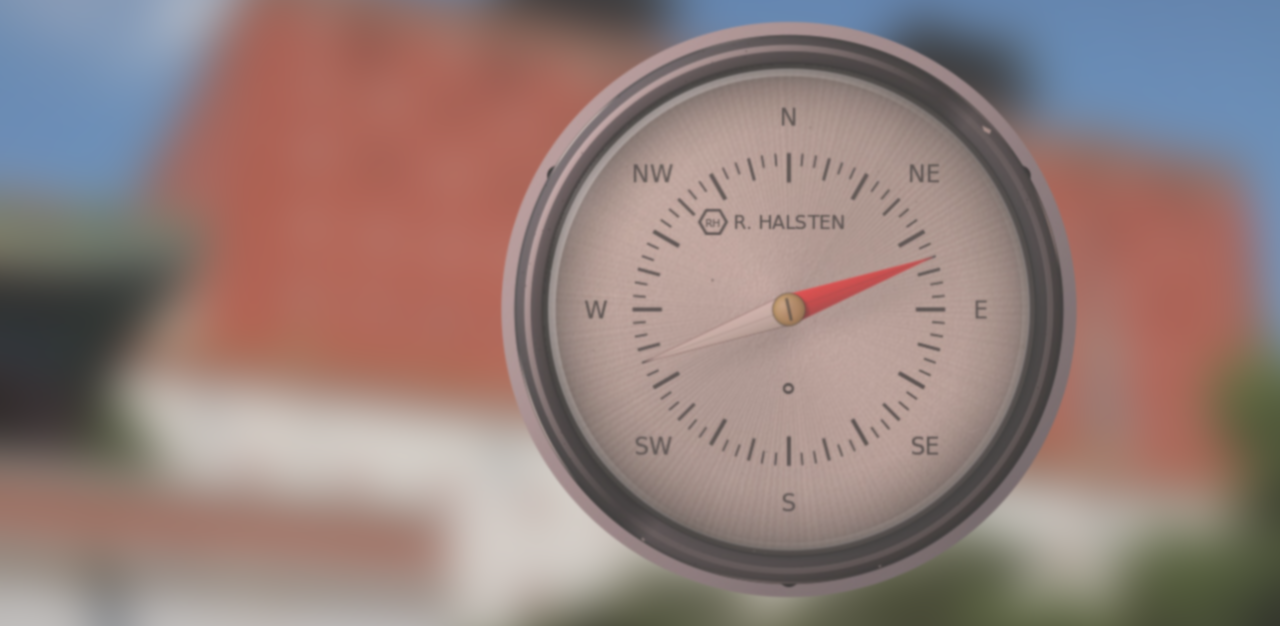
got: 70 °
